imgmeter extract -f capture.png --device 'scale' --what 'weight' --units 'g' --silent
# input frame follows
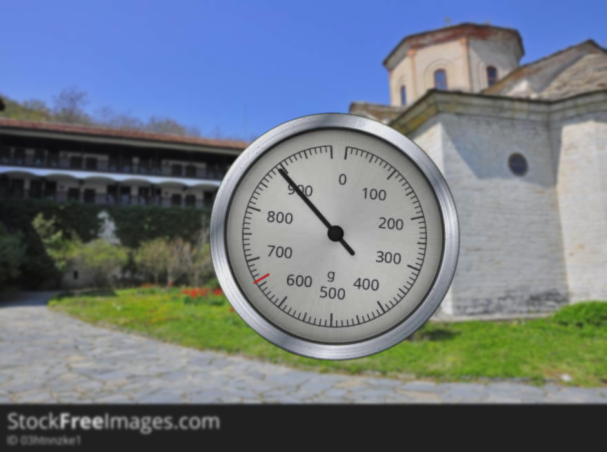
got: 890 g
